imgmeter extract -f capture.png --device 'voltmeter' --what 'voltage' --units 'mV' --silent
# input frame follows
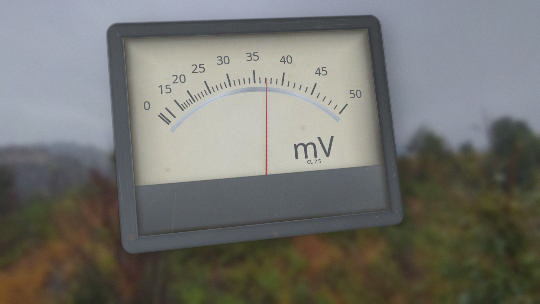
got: 37 mV
